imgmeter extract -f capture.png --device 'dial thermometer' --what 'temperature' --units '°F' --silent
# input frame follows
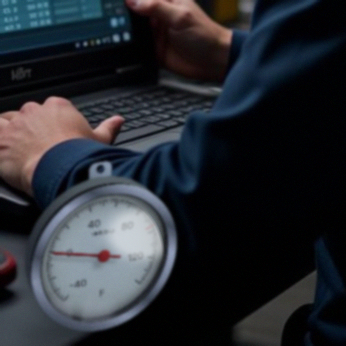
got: 0 °F
